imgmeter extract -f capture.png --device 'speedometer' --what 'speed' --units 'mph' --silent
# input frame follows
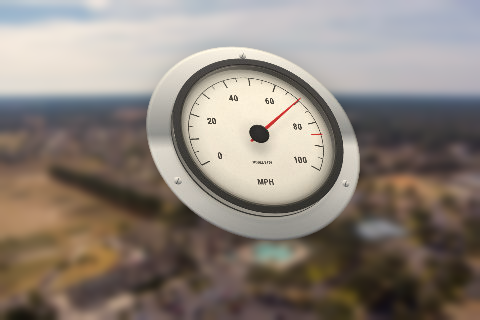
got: 70 mph
